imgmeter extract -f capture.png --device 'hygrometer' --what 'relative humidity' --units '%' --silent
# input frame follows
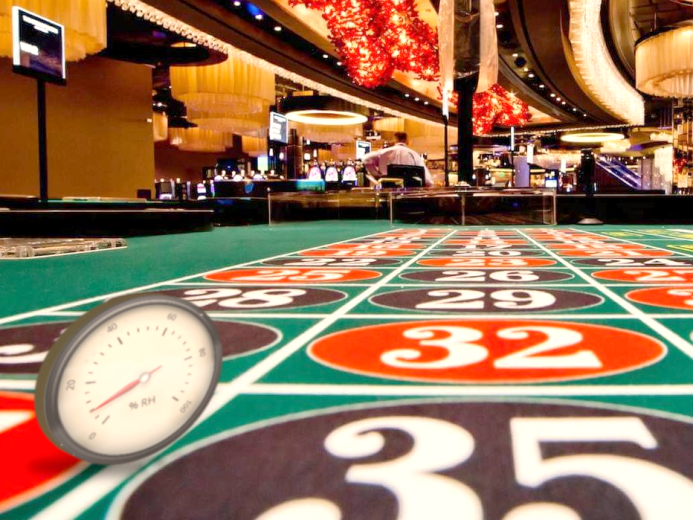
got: 8 %
